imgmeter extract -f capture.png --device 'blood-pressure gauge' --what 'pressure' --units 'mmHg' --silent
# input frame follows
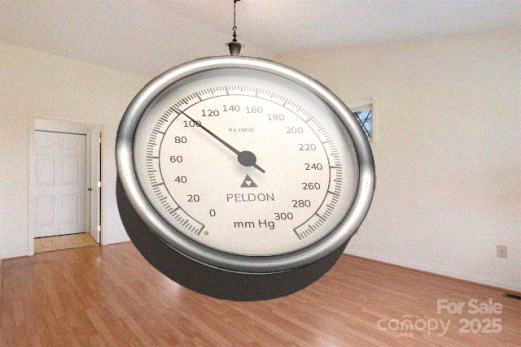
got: 100 mmHg
